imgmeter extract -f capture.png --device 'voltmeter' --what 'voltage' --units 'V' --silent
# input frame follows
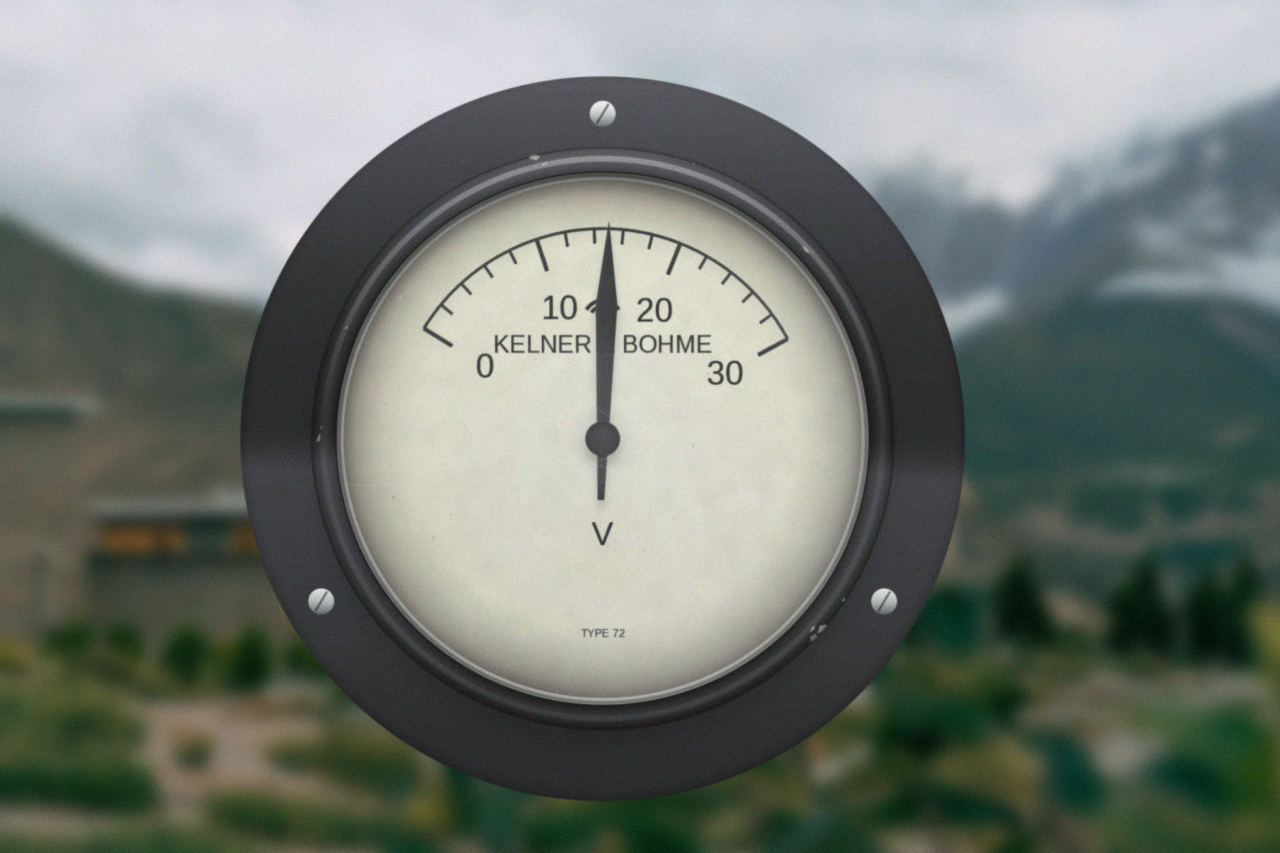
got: 15 V
